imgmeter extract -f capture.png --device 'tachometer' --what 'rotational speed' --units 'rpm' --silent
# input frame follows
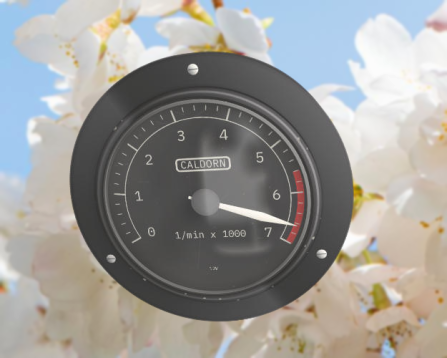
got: 6600 rpm
